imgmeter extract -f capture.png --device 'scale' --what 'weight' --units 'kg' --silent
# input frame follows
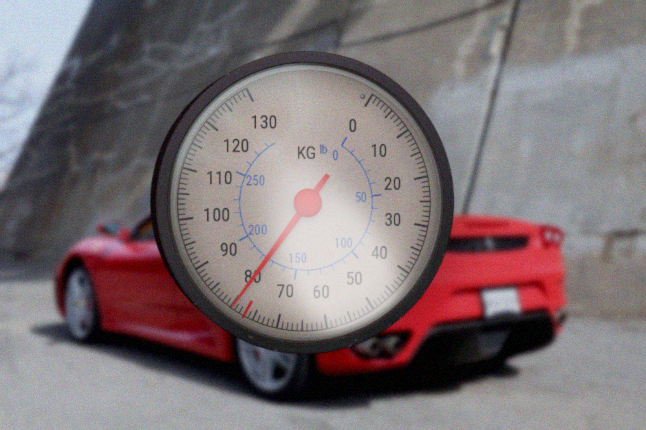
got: 80 kg
